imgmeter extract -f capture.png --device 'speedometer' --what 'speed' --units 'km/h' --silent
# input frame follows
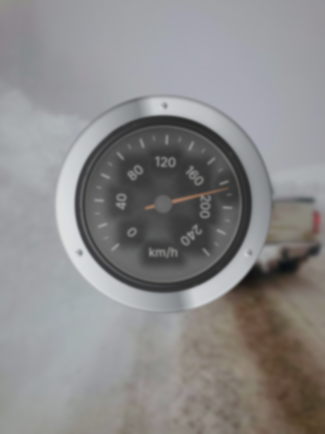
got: 185 km/h
